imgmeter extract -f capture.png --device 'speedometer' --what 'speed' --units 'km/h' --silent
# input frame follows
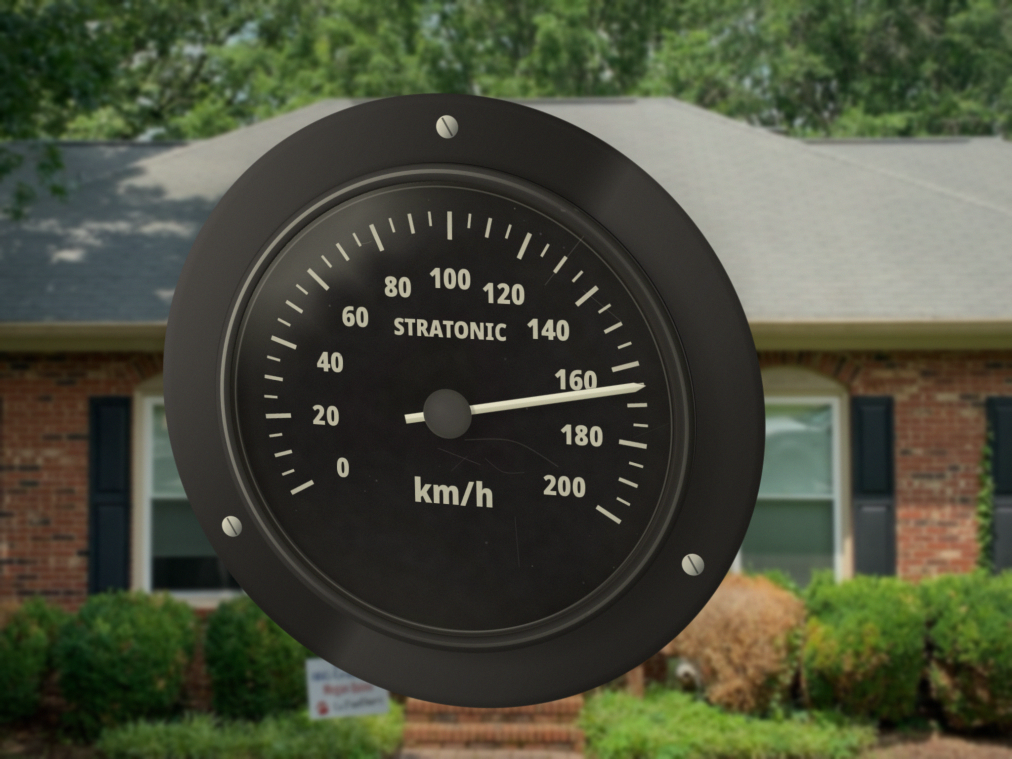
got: 165 km/h
